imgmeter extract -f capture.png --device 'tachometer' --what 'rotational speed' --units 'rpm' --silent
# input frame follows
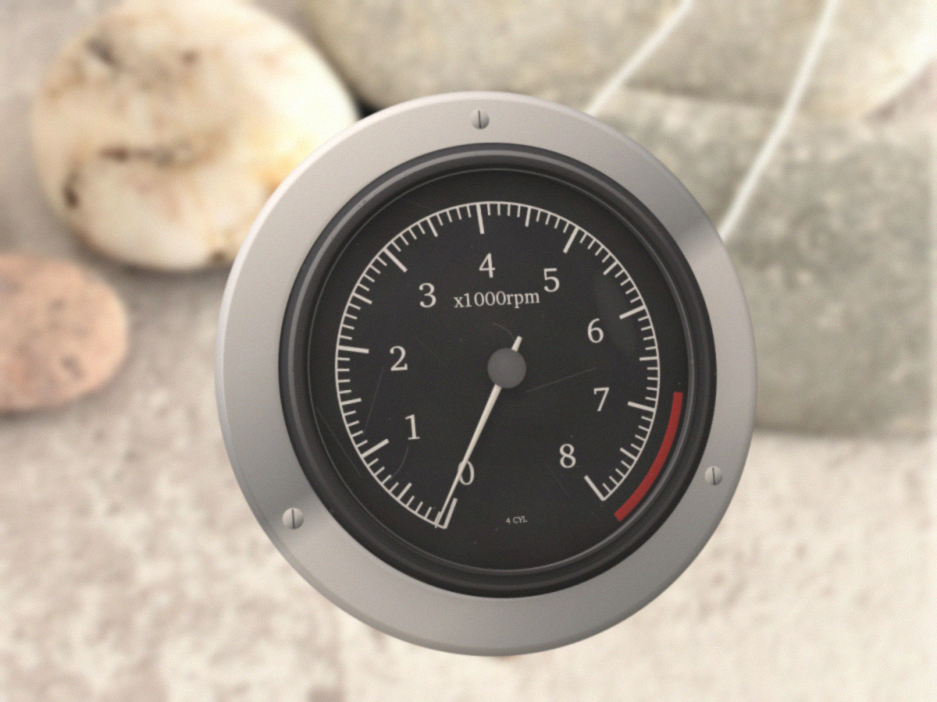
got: 100 rpm
